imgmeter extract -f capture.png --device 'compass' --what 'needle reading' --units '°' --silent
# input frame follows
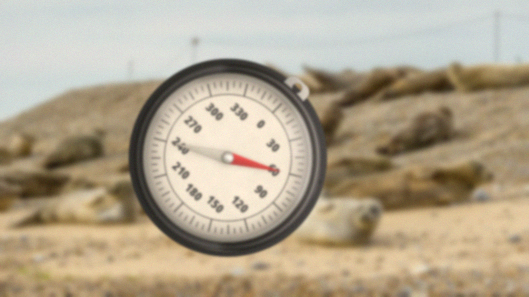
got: 60 °
